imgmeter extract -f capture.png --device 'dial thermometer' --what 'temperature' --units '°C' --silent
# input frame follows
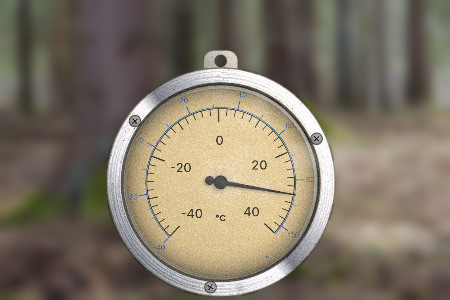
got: 30 °C
